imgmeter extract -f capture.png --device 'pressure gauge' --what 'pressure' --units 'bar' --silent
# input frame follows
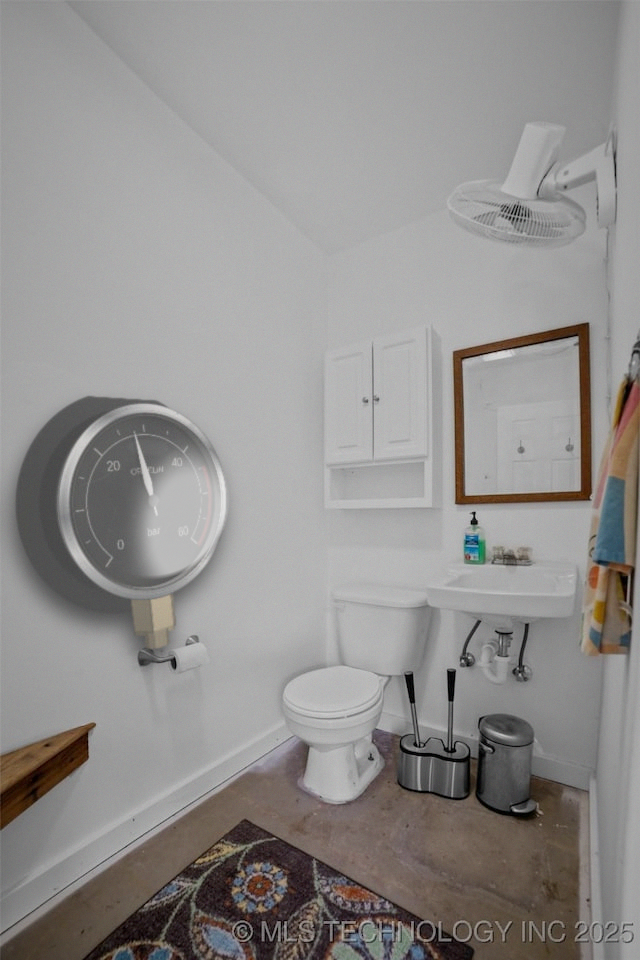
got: 27.5 bar
